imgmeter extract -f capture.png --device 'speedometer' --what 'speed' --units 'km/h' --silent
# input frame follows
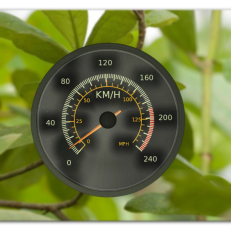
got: 10 km/h
